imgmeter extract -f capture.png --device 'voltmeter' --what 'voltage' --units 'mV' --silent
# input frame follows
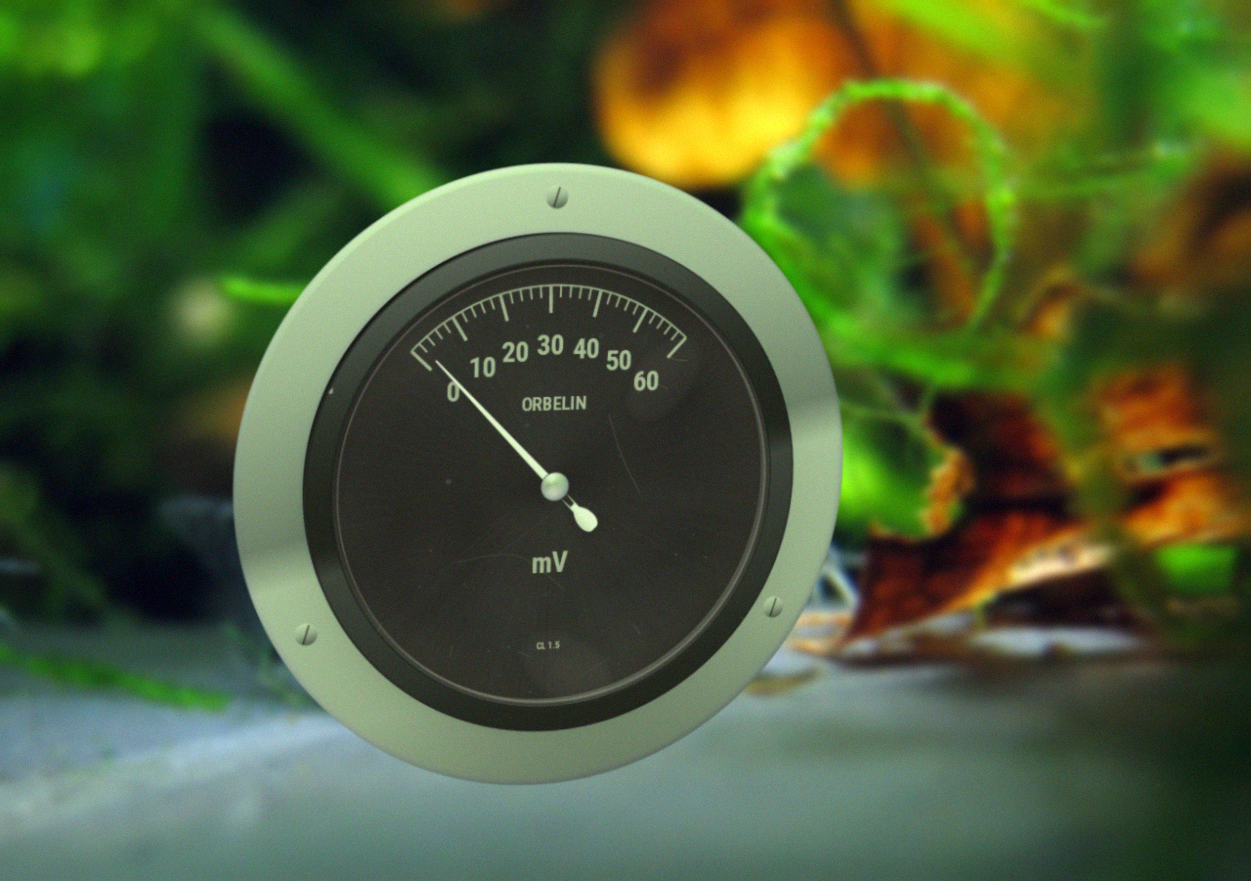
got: 2 mV
